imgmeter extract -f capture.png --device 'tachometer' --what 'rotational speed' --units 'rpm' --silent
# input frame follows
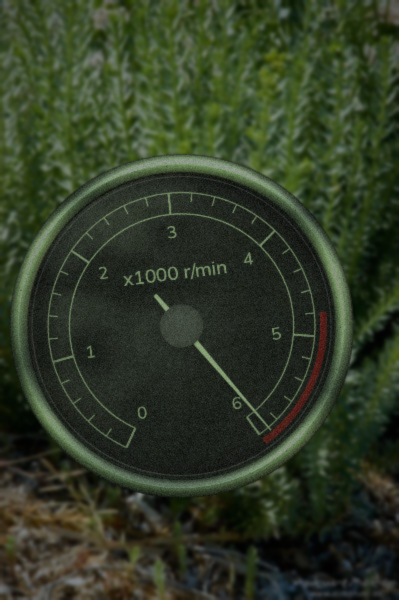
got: 5900 rpm
